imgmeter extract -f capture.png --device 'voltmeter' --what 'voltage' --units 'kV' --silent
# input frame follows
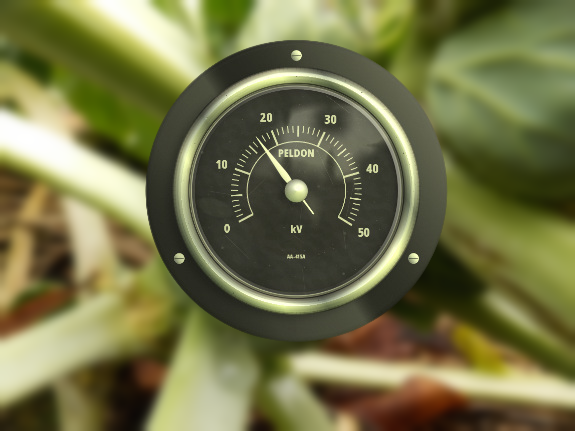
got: 17 kV
